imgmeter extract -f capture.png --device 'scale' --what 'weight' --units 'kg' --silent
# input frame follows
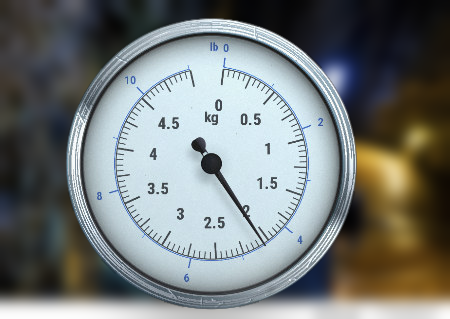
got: 2.05 kg
